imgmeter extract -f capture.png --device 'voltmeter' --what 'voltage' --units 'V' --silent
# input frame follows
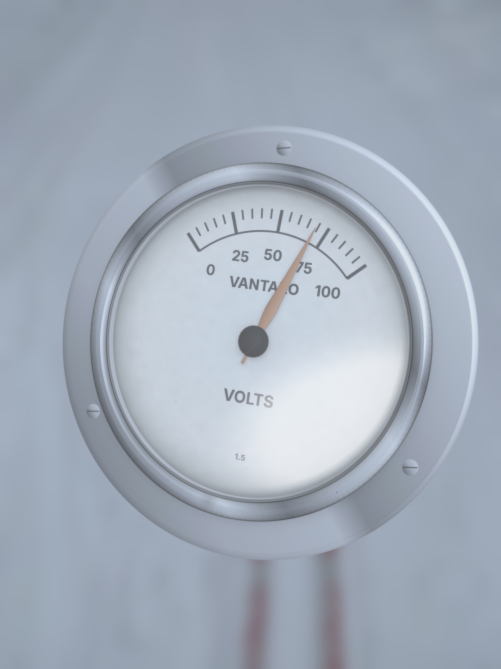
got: 70 V
